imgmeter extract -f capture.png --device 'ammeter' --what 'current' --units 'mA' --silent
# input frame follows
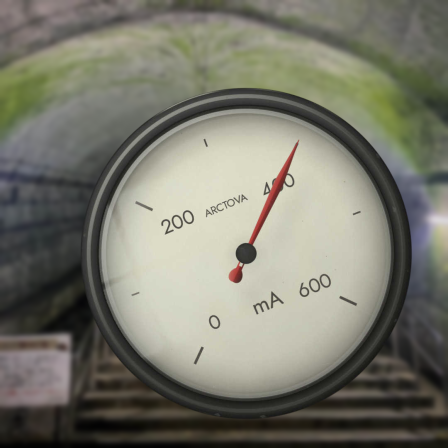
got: 400 mA
